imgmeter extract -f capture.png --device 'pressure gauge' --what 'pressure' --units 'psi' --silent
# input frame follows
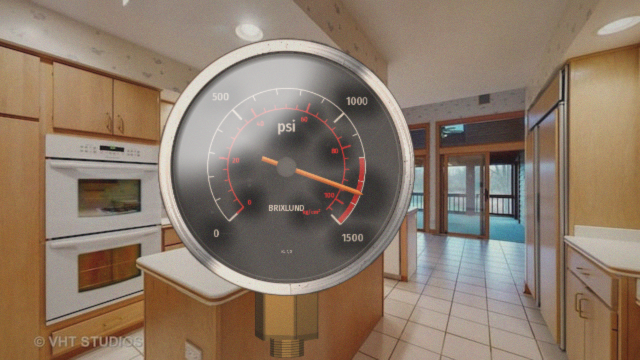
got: 1350 psi
